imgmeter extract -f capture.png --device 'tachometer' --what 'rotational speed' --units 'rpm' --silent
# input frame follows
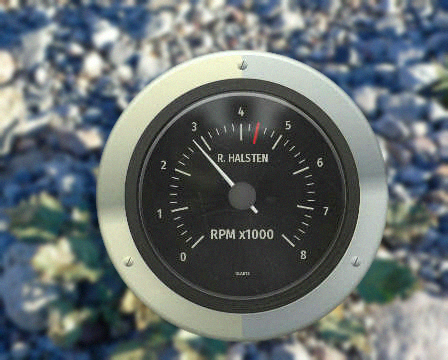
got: 2800 rpm
